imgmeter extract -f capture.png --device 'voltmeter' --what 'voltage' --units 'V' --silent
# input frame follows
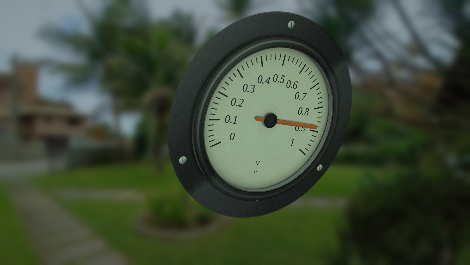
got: 0.88 V
